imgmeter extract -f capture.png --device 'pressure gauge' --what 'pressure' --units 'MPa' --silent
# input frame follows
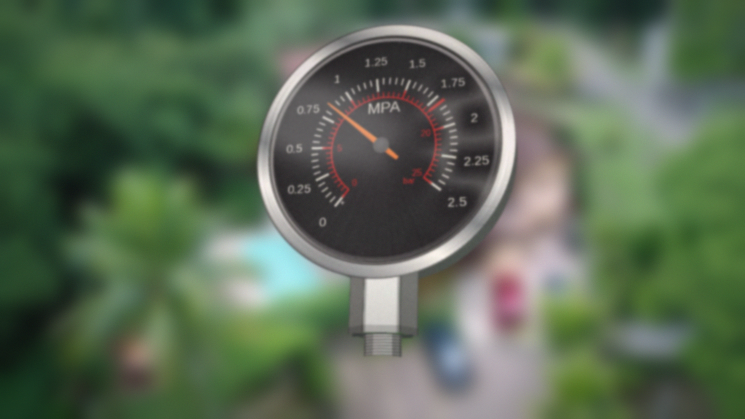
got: 0.85 MPa
